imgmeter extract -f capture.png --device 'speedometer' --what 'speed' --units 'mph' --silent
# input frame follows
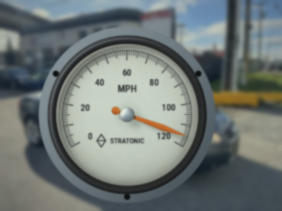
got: 115 mph
